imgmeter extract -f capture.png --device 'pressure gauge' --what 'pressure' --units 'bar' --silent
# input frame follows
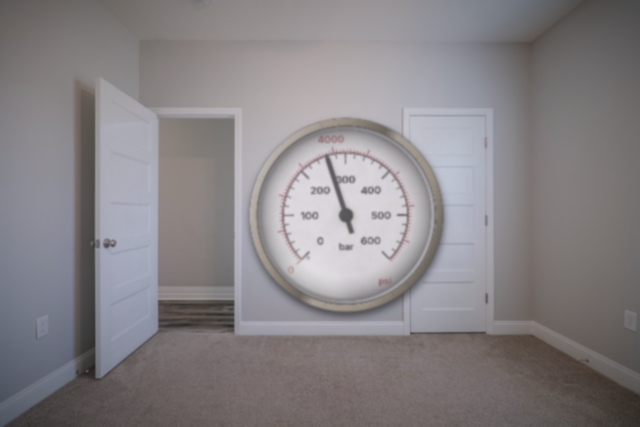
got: 260 bar
